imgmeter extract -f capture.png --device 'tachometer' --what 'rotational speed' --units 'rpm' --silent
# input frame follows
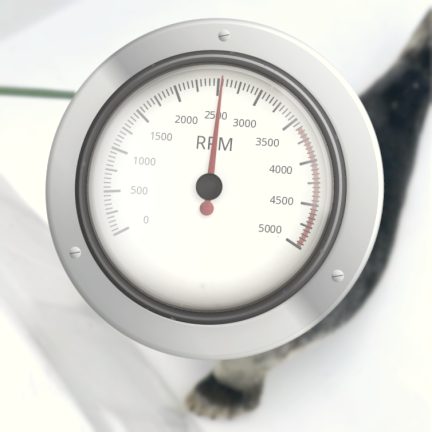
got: 2550 rpm
